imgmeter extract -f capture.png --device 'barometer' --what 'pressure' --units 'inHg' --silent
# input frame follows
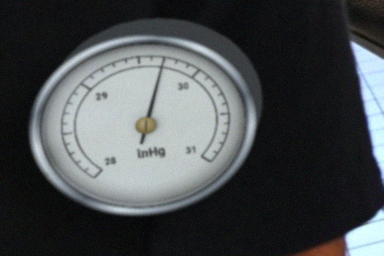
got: 29.7 inHg
